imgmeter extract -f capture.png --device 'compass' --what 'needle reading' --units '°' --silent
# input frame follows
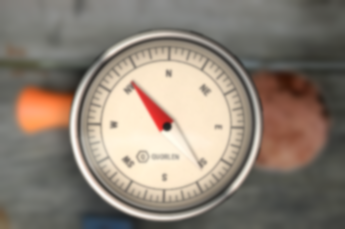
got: 320 °
